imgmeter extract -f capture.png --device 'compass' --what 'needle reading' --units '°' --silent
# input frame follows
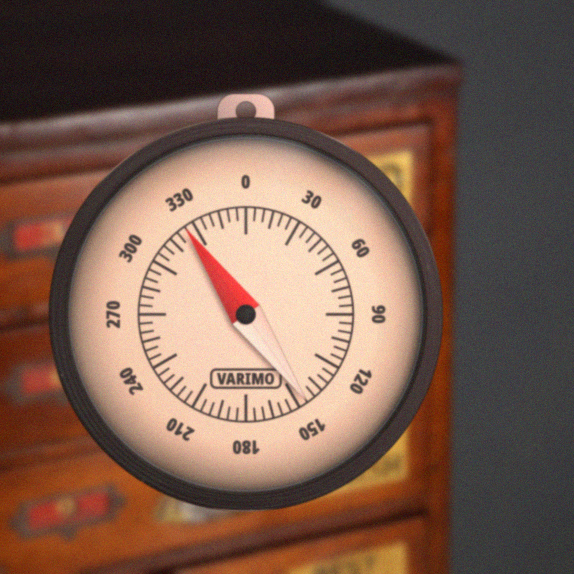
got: 325 °
